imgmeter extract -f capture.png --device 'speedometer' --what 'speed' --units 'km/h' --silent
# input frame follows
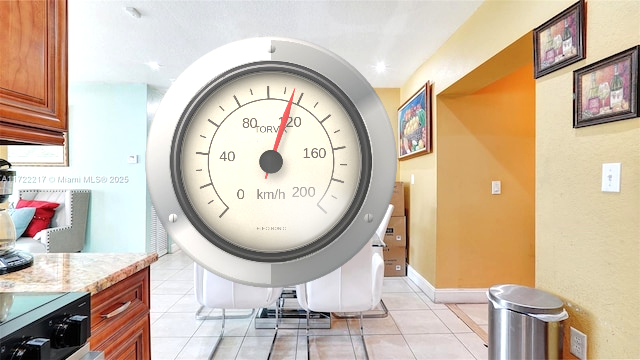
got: 115 km/h
